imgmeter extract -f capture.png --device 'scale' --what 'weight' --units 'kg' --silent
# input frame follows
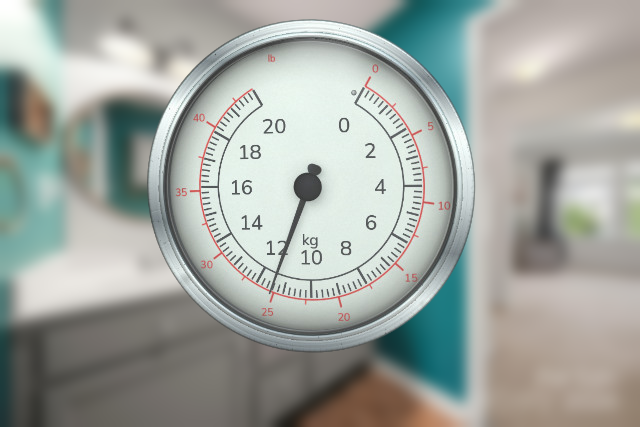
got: 11.4 kg
